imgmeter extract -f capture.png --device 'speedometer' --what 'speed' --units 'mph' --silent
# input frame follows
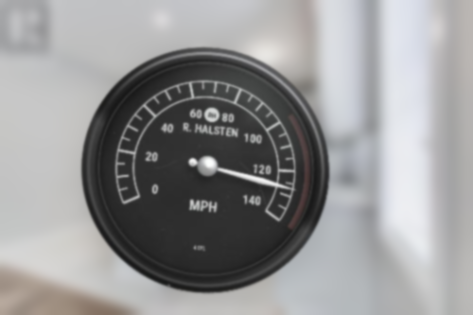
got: 127.5 mph
